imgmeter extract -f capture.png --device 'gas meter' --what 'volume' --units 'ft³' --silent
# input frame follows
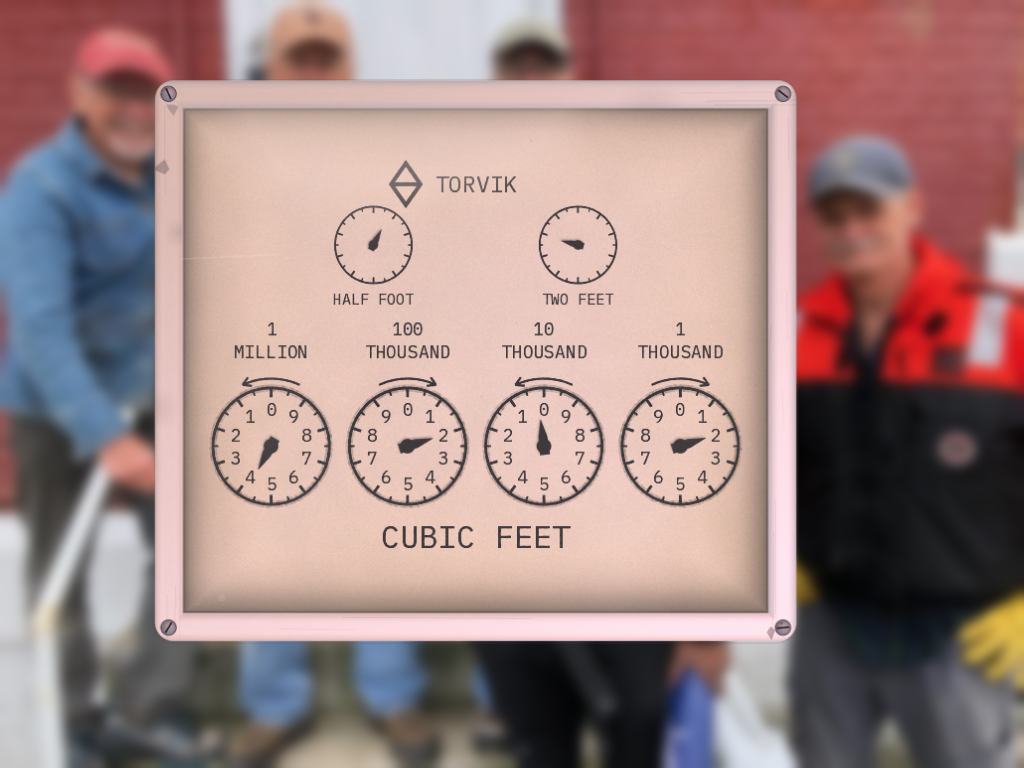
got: 420200 ft³
